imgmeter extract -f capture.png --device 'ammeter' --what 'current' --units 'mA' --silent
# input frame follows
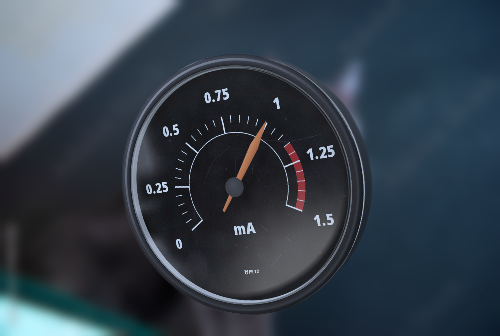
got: 1 mA
